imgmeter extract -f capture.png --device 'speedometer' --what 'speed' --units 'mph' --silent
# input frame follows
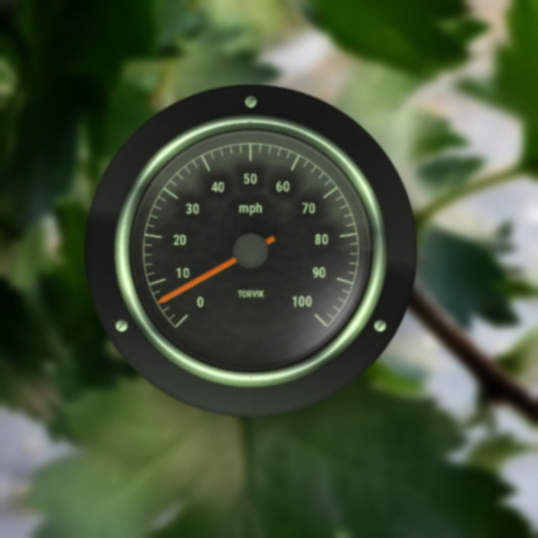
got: 6 mph
